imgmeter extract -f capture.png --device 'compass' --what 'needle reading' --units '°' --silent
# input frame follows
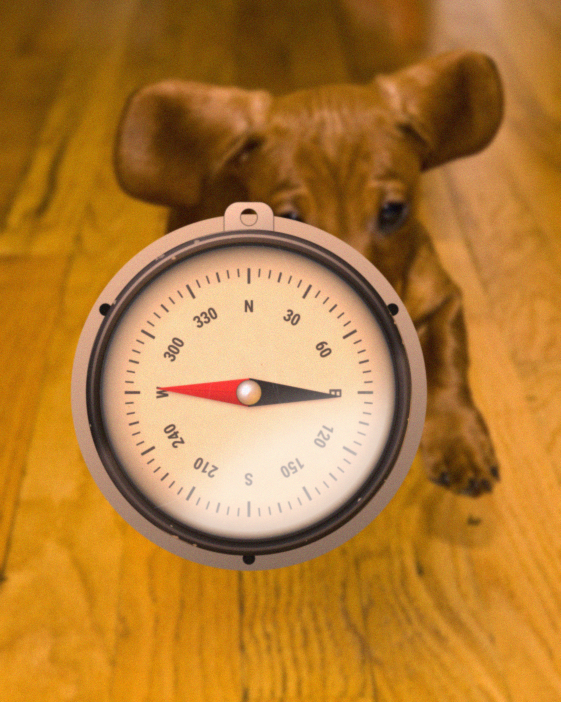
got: 272.5 °
